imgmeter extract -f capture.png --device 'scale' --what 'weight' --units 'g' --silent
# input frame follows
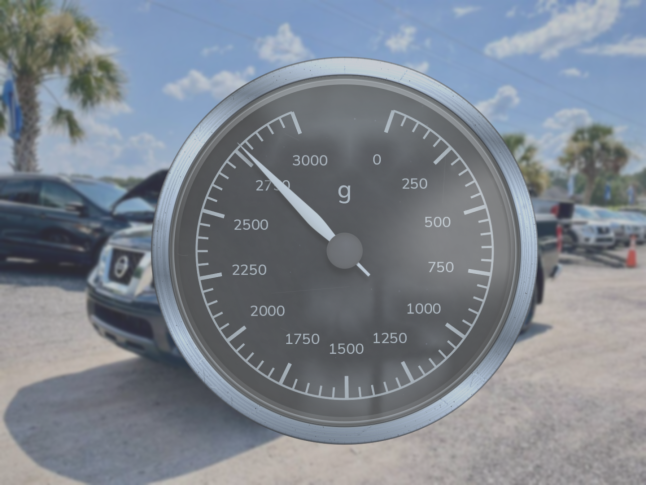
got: 2775 g
